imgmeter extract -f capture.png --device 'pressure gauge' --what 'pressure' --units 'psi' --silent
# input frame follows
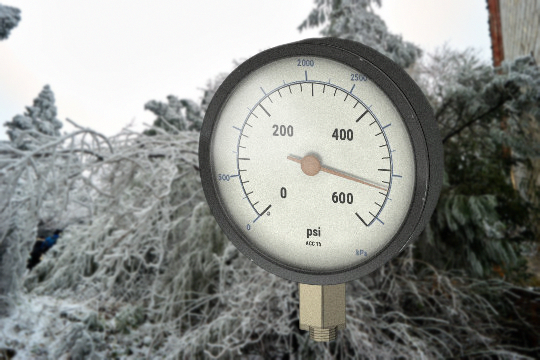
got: 530 psi
